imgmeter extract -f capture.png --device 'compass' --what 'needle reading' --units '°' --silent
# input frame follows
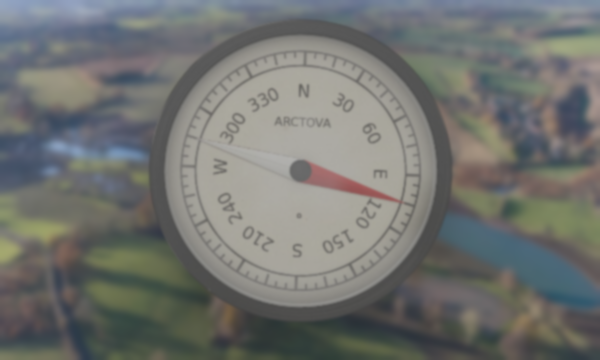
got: 105 °
